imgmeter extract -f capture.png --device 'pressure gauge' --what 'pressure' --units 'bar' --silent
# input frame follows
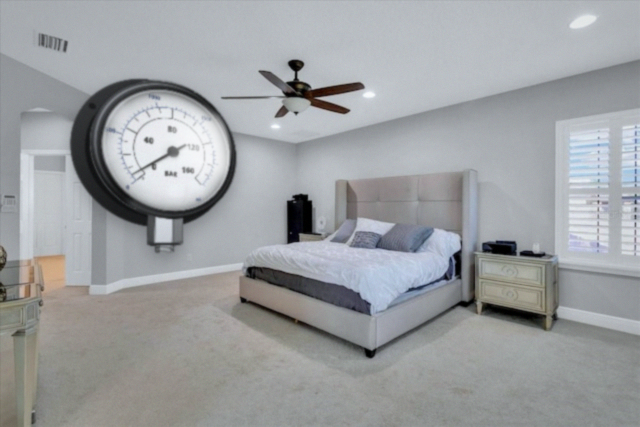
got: 5 bar
